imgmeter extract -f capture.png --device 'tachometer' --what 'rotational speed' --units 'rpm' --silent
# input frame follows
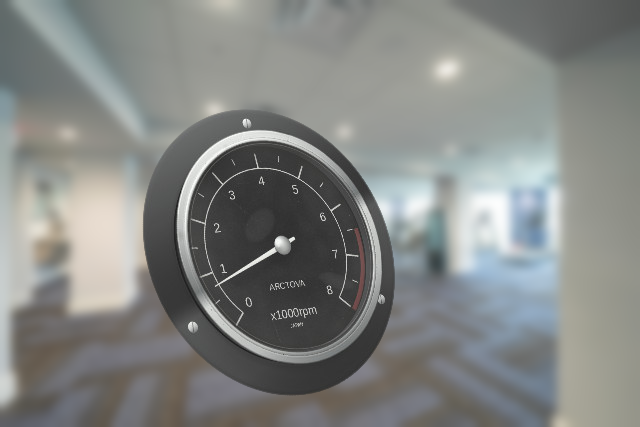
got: 750 rpm
